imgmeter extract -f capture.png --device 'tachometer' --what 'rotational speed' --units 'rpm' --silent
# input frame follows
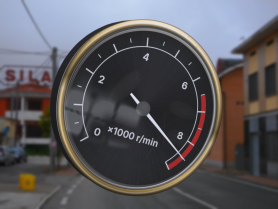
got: 8500 rpm
